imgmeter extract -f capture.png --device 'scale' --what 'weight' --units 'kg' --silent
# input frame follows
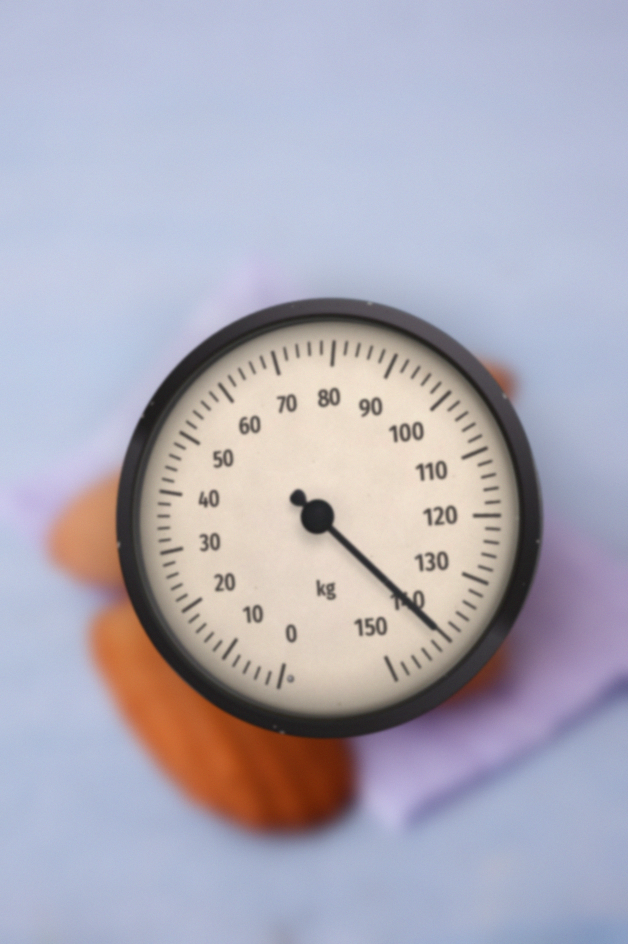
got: 140 kg
